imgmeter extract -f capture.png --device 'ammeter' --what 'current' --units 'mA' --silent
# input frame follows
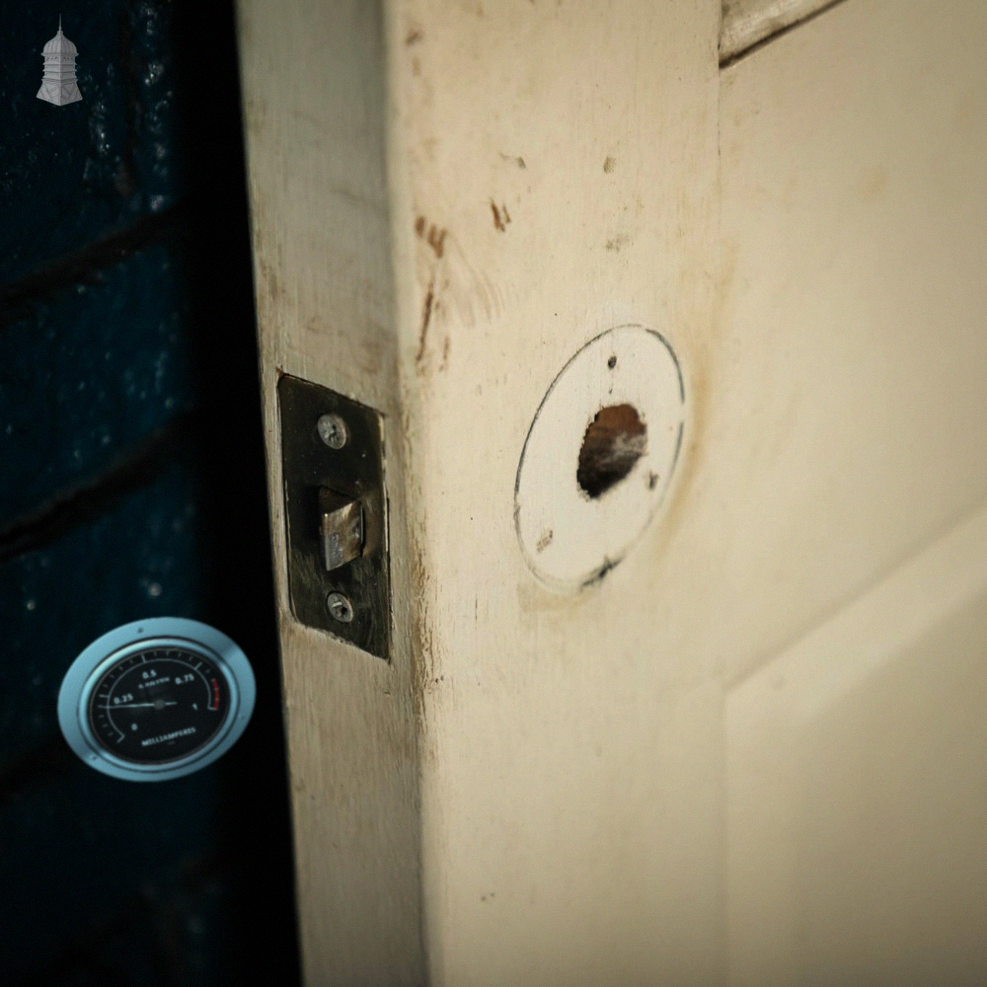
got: 0.2 mA
